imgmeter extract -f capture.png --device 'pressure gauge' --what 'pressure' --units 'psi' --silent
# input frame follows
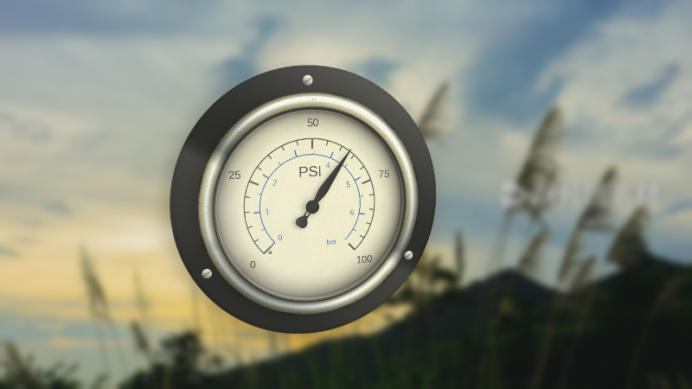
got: 62.5 psi
